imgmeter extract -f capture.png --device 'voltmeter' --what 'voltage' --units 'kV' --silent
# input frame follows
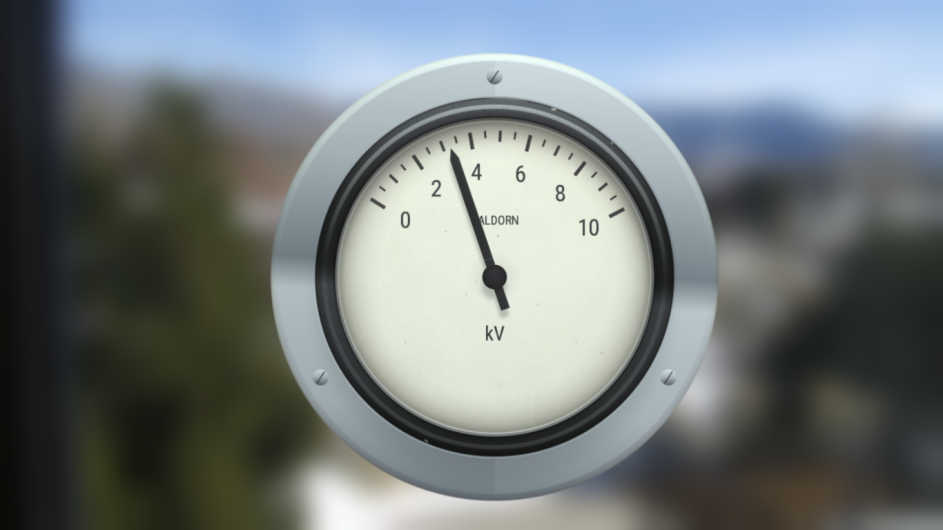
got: 3.25 kV
